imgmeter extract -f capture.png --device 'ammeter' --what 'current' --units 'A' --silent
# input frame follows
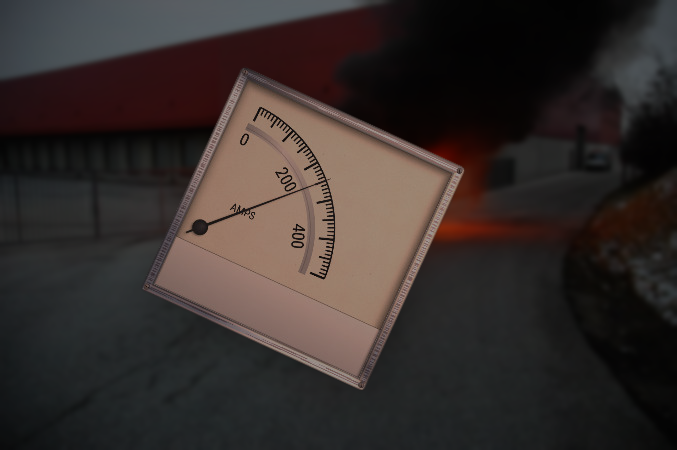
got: 250 A
